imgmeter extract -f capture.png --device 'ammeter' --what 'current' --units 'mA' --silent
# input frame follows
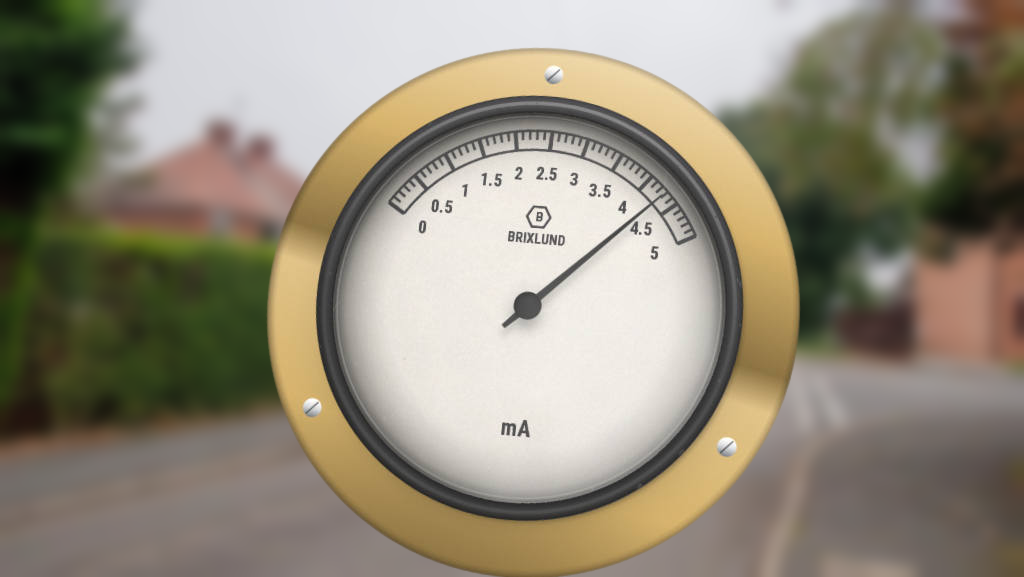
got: 4.3 mA
